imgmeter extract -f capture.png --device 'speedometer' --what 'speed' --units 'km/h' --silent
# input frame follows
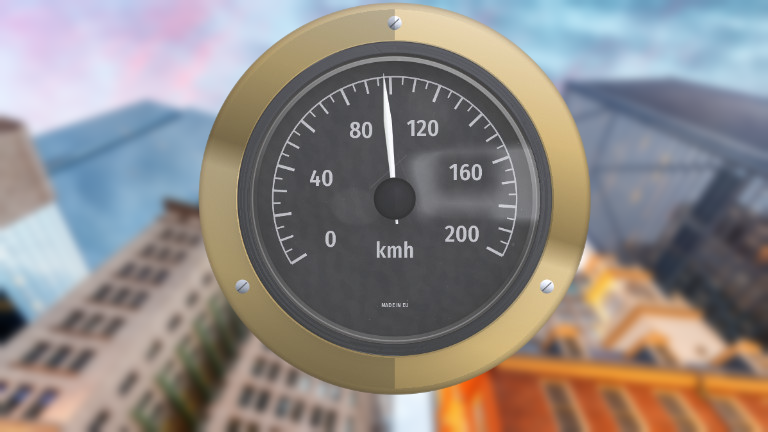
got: 97.5 km/h
